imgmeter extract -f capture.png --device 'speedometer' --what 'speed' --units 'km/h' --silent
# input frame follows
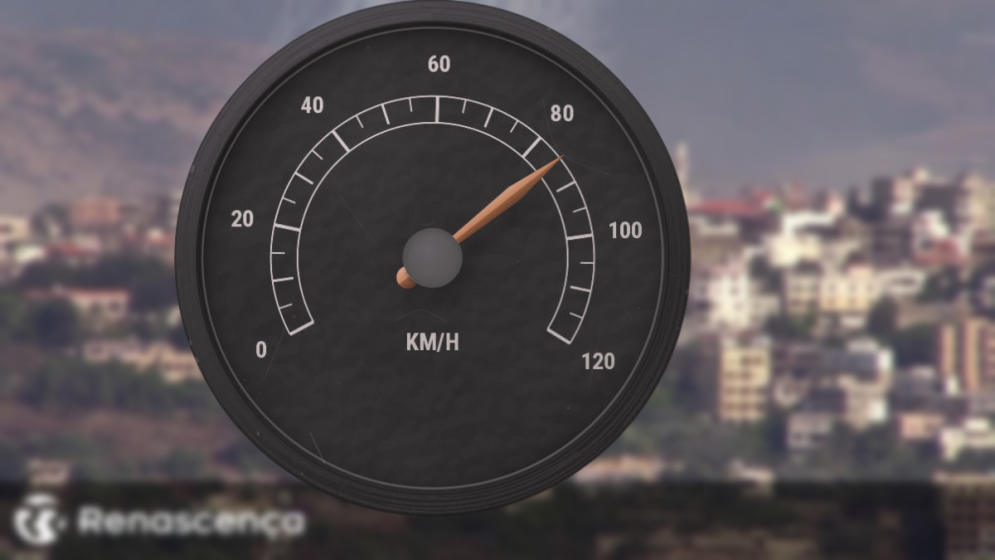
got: 85 km/h
